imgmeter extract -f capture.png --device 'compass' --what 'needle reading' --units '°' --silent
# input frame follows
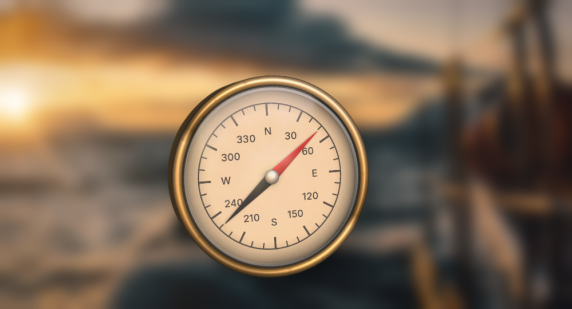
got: 50 °
